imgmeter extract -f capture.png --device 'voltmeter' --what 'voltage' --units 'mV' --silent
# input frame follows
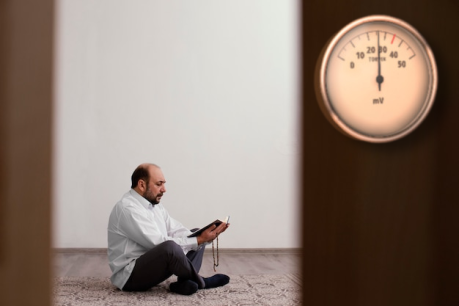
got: 25 mV
